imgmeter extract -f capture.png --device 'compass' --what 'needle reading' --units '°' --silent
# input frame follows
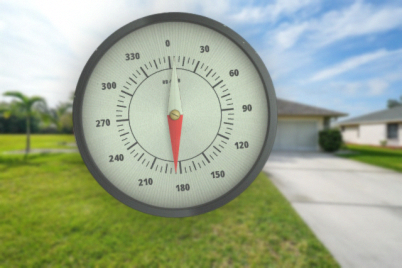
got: 185 °
